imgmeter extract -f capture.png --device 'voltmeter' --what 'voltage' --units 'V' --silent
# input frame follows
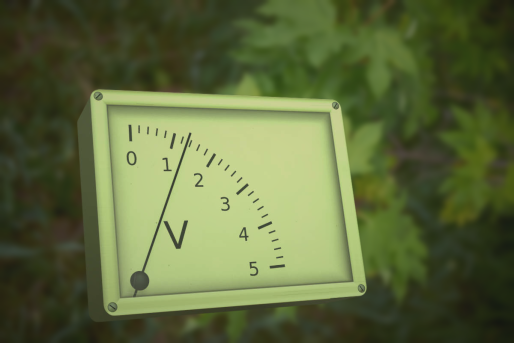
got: 1.3 V
